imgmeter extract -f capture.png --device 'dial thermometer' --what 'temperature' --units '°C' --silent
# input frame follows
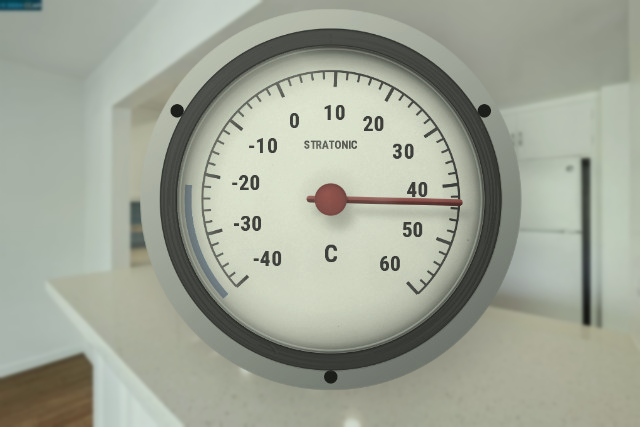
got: 43 °C
